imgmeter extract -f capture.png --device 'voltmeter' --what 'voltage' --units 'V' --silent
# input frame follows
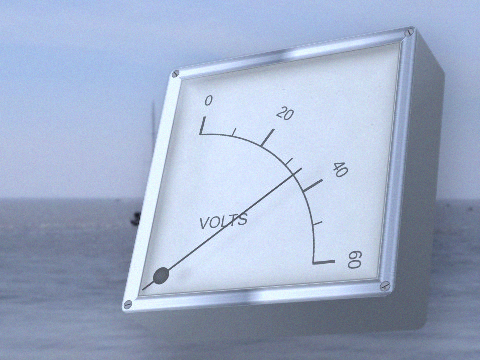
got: 35 V
